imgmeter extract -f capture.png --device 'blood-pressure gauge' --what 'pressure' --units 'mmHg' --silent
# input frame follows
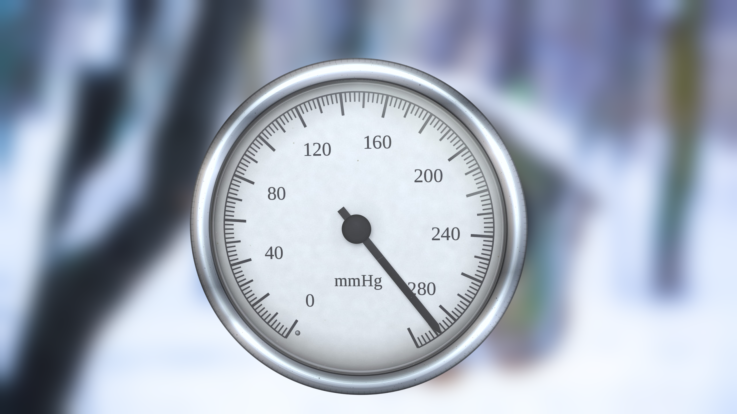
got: 288 mmHg
